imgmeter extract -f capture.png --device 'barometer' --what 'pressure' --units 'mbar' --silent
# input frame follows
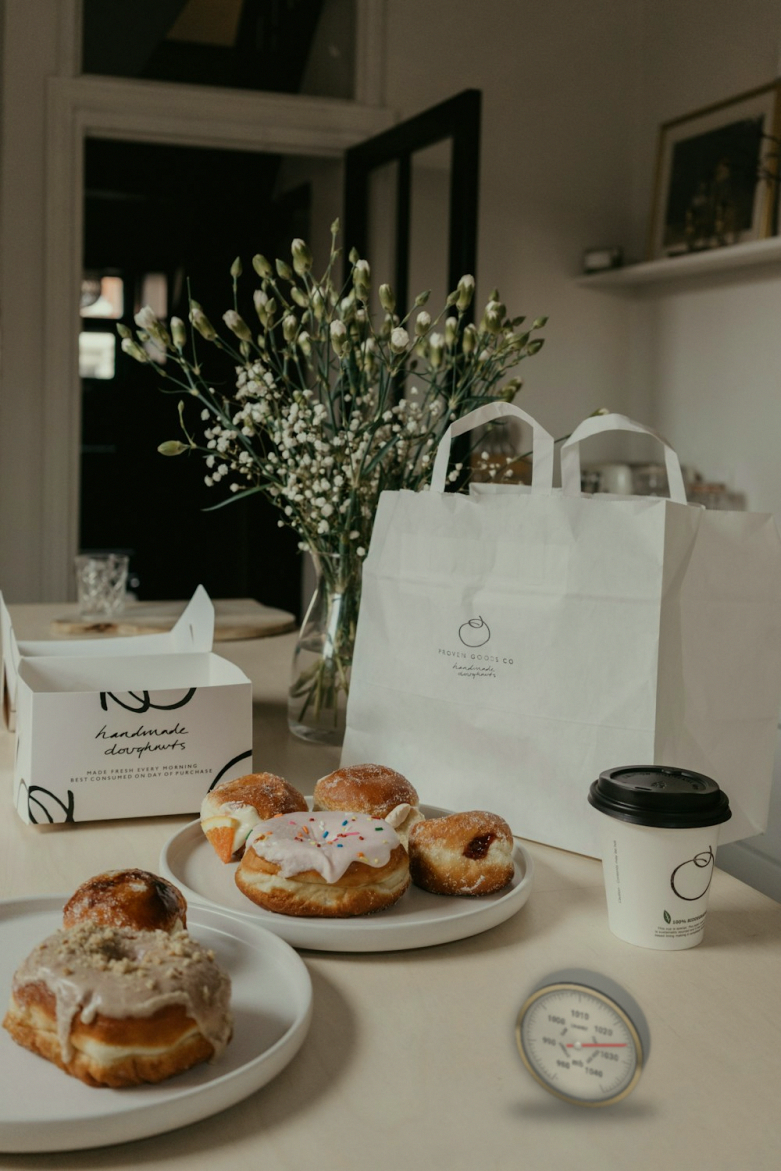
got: 1025 mbar
